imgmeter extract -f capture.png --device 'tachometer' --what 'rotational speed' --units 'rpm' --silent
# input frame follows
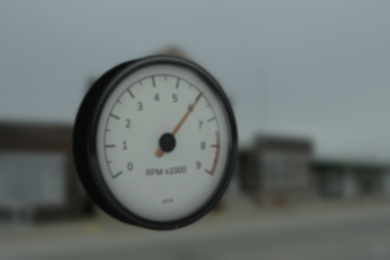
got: 6000 rpm
